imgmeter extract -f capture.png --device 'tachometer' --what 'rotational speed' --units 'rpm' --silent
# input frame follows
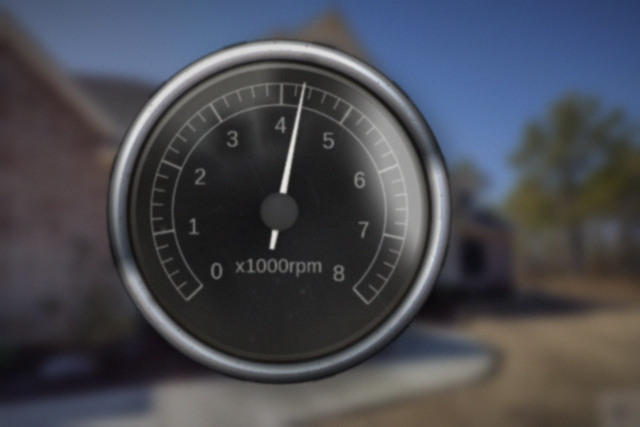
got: 4300 rpm
